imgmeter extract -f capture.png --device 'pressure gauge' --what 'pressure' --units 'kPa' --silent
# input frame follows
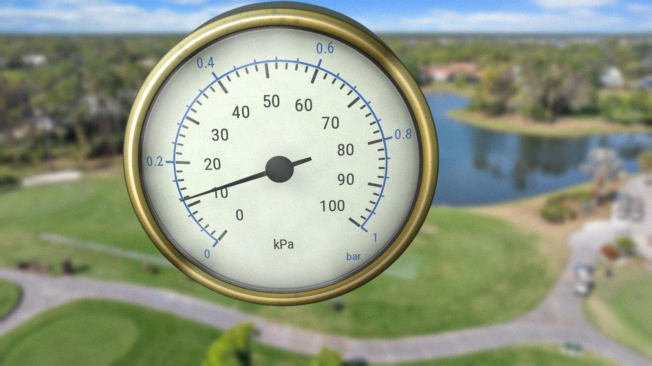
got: 12 kPa
